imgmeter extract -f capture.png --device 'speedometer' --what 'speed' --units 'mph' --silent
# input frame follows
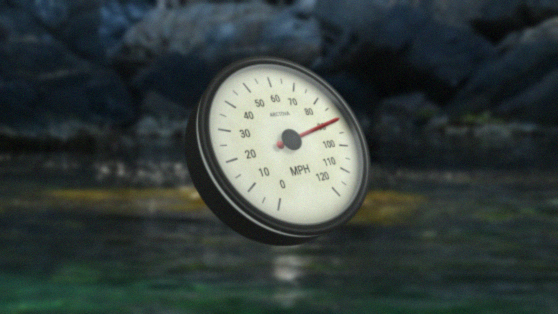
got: 90 mph
